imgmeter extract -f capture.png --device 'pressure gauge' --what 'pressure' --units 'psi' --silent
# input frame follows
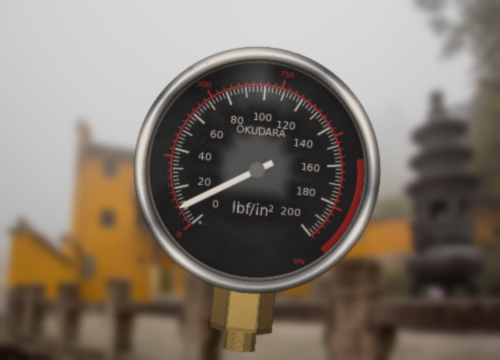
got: 10 psi
